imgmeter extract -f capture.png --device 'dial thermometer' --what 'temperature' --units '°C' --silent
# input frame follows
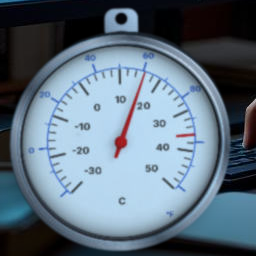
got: 16 °C
